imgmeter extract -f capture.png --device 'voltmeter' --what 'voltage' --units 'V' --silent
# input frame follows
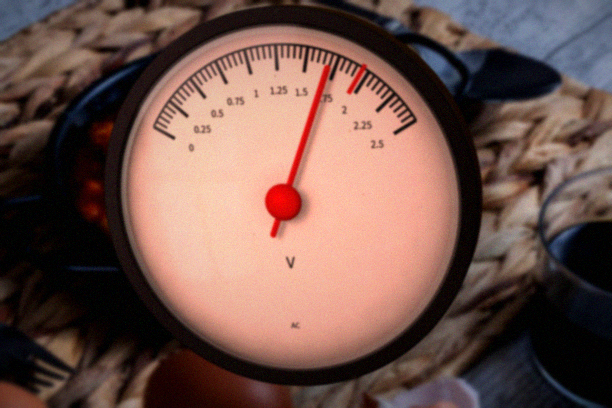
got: 1.7 V
